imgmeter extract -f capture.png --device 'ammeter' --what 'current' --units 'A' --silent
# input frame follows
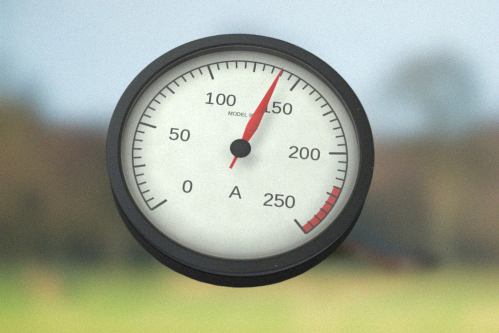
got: 140 A
